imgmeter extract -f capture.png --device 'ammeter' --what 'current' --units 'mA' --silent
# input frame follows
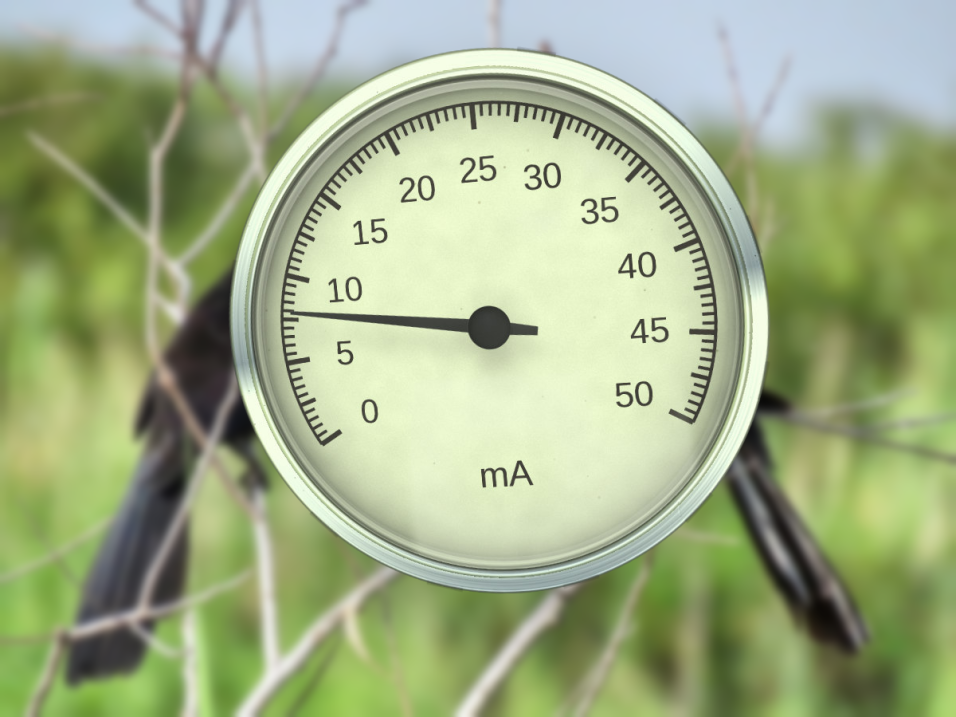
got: 8 mA
